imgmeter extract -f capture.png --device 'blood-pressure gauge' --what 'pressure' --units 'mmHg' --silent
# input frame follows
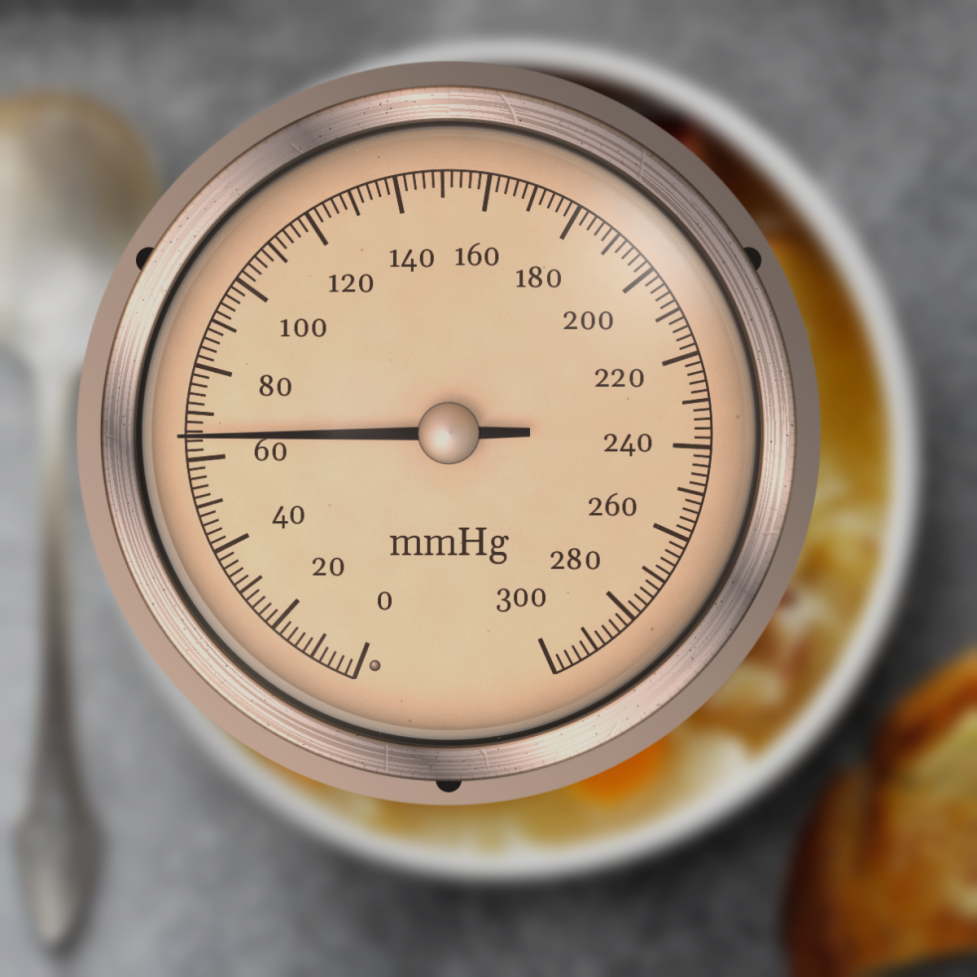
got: 65 mmHg
